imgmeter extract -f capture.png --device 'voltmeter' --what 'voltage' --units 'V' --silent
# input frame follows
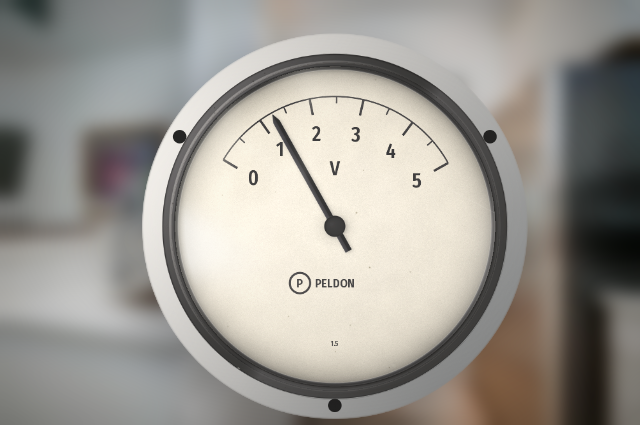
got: 1.25 V
